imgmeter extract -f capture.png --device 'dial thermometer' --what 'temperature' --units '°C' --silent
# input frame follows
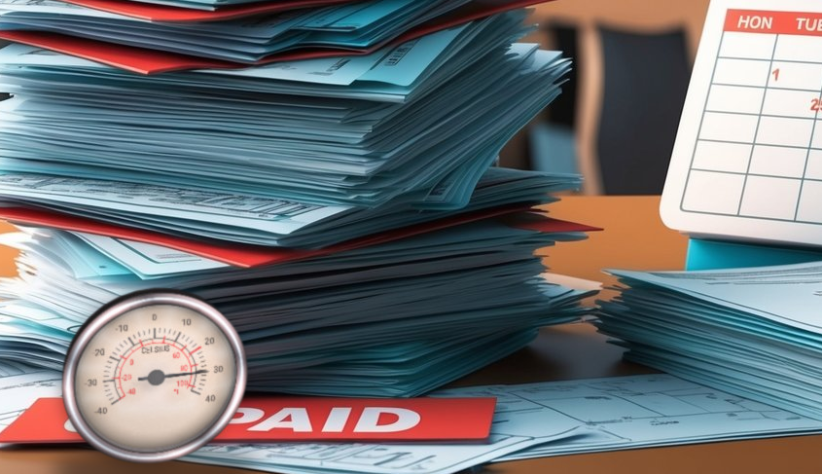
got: 30 °C
